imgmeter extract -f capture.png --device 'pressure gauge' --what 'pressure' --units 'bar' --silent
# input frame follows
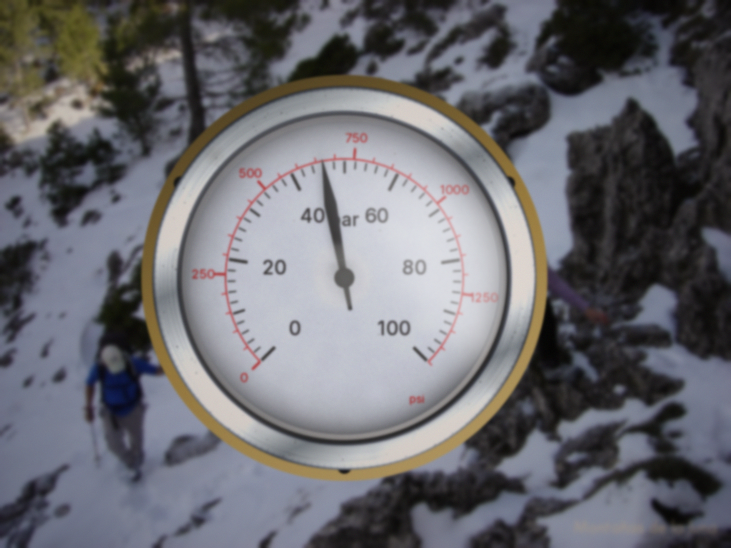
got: 46 bar
